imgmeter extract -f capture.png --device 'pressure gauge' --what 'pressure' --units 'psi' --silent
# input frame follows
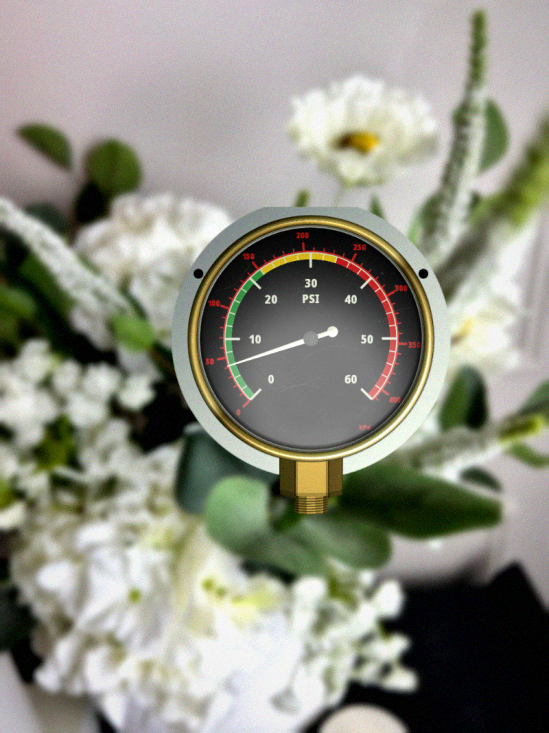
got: 6 psi
